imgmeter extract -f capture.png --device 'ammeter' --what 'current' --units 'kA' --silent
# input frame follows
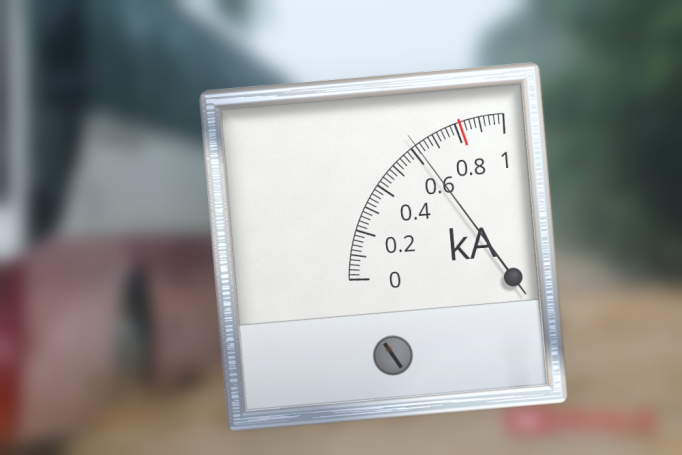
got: 0.62 kA
